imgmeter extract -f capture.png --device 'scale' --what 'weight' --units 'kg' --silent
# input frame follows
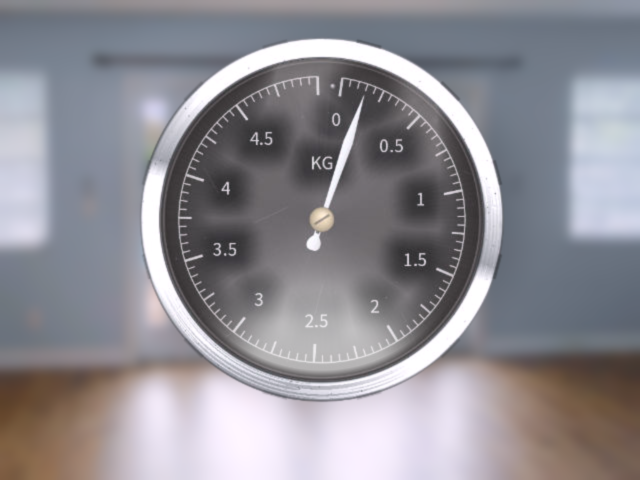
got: 0.15 kg
